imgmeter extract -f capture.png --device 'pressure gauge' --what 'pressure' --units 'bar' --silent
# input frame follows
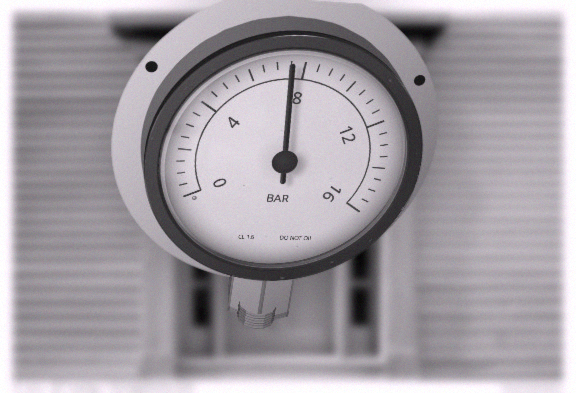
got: 7.5 bar
